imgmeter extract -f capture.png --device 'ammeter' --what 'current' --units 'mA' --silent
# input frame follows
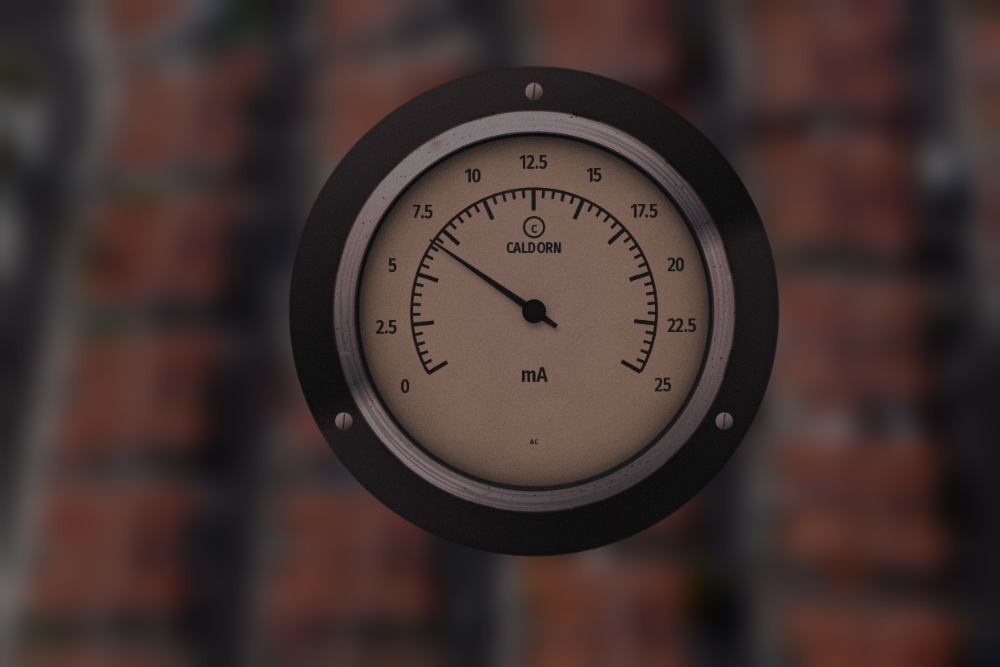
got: 6.75 mA
